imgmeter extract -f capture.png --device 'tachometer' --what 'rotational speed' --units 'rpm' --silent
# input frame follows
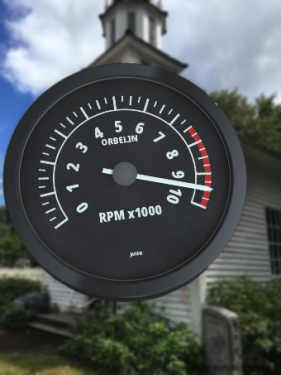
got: 9500 rpm
